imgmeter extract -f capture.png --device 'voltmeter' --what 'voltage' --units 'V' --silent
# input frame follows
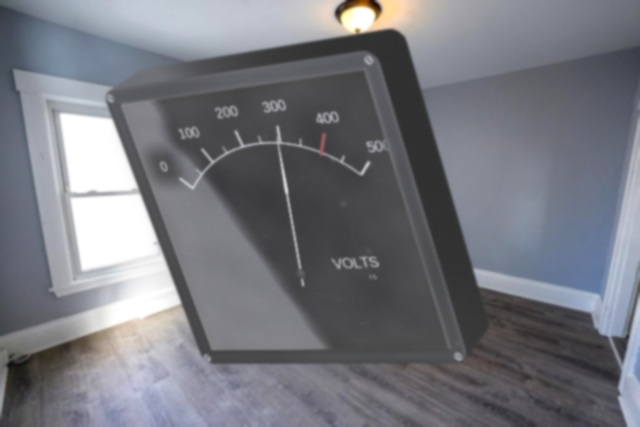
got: 300 V
